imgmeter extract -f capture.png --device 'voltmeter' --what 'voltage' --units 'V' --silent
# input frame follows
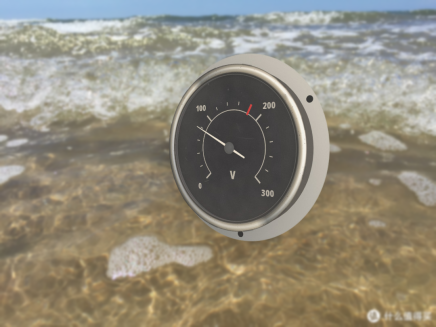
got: 80 V
